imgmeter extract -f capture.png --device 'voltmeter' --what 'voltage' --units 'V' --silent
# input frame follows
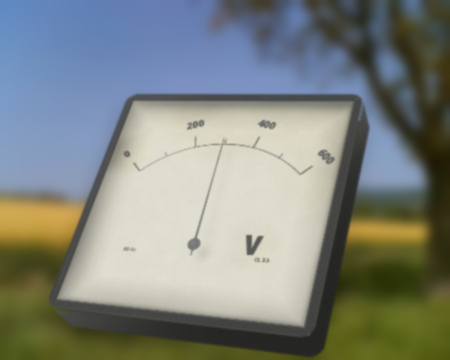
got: 300 V
